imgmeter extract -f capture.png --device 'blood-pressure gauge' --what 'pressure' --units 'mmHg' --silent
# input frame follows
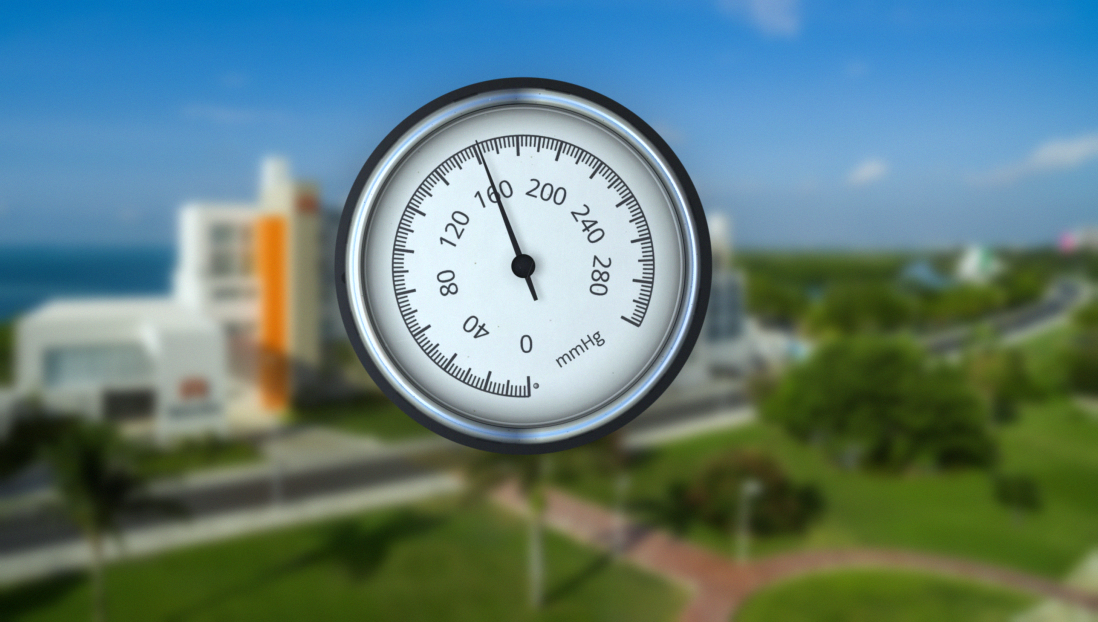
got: 162 mmHg
